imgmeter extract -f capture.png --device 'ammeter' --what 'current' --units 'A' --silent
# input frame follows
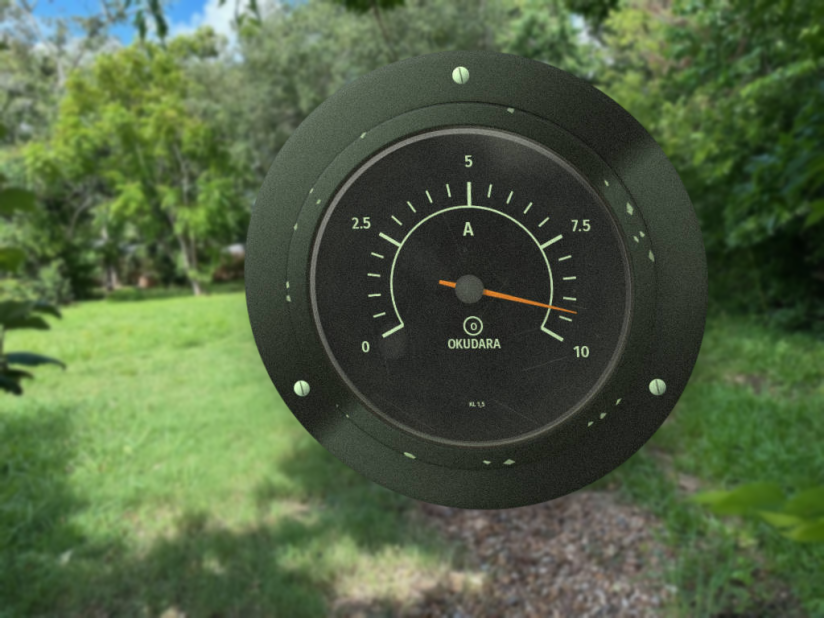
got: 9.25 A
